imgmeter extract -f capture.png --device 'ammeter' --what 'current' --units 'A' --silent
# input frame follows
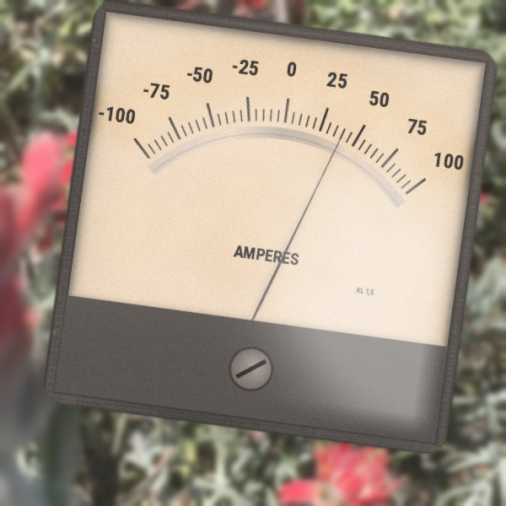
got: 40 A
